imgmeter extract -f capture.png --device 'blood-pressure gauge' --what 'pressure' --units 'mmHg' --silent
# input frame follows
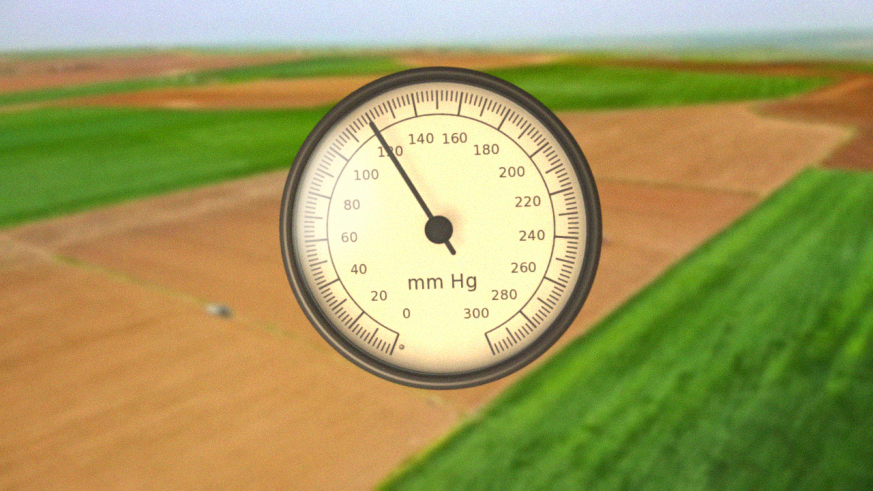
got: 120 mmHg
